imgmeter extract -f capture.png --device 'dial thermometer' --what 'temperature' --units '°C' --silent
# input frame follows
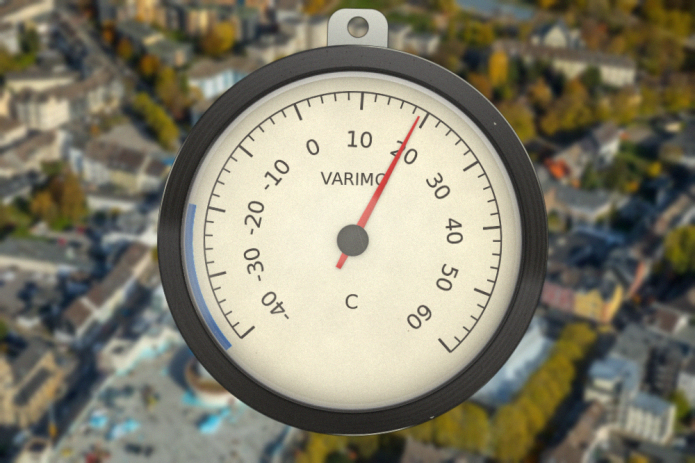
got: 19 °C
